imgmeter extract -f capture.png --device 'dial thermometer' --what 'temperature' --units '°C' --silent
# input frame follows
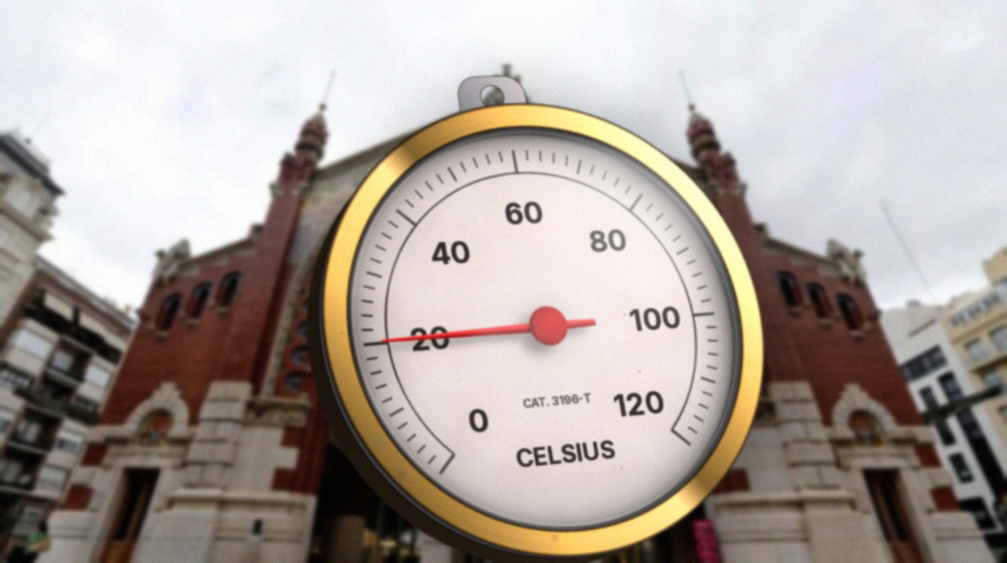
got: 20 °C
